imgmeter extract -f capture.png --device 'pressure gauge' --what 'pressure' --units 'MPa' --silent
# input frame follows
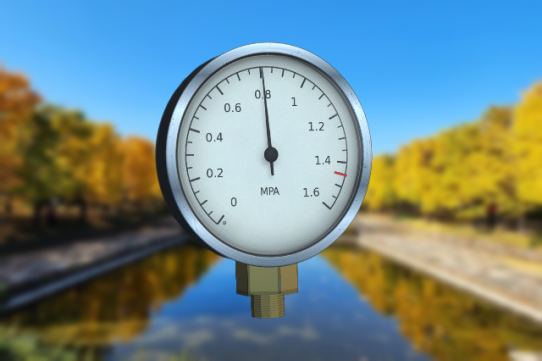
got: 0.8 MPa
